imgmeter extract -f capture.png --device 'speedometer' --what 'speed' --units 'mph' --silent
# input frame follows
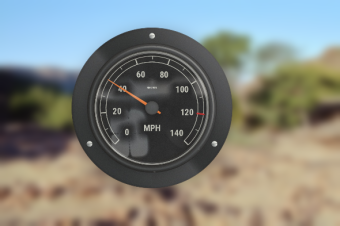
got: 40 mph
